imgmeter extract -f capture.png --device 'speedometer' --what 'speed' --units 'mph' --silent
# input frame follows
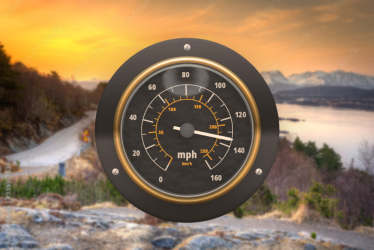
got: 135 mph
